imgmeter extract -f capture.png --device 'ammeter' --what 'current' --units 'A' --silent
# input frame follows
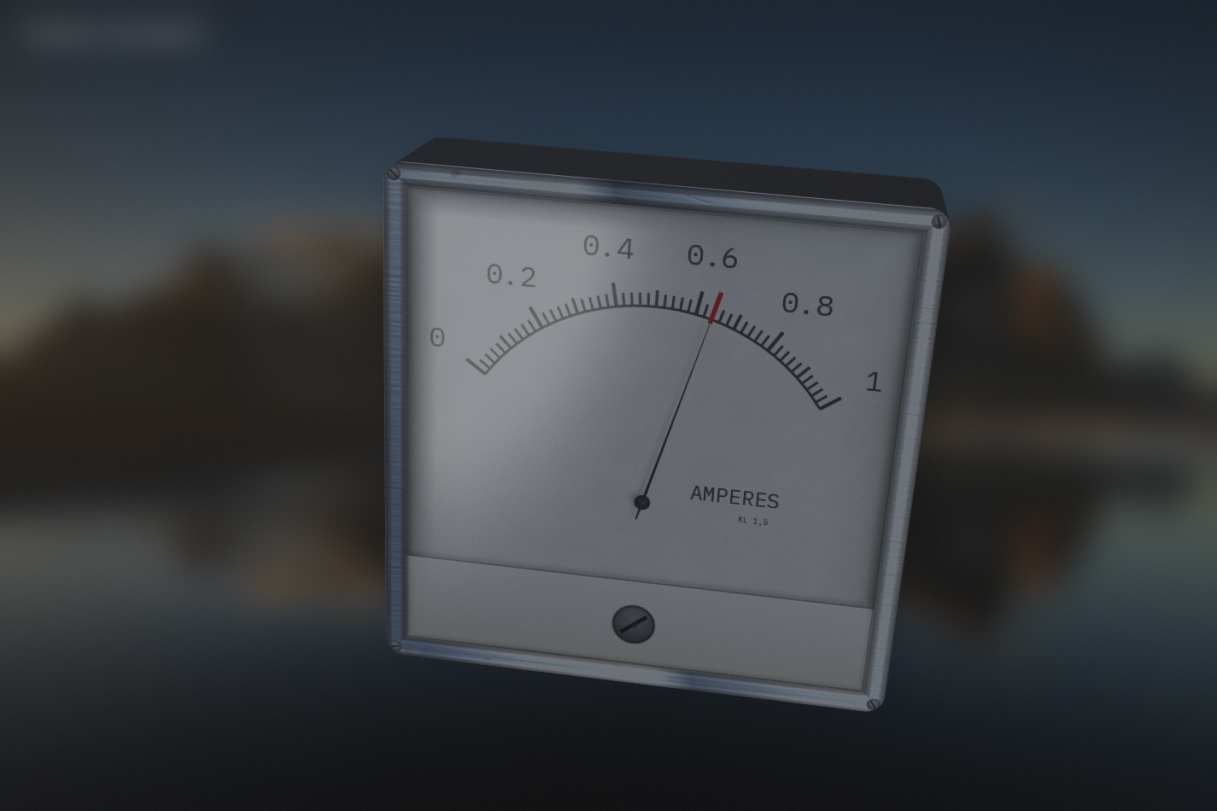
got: 0.64 A
